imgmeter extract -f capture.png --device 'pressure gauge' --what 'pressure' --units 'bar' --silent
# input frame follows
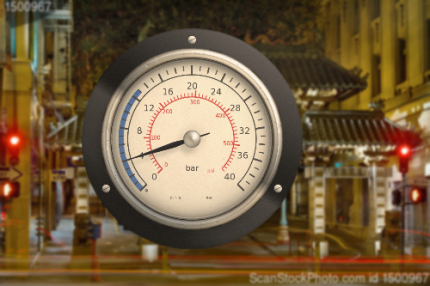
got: 4 bar
